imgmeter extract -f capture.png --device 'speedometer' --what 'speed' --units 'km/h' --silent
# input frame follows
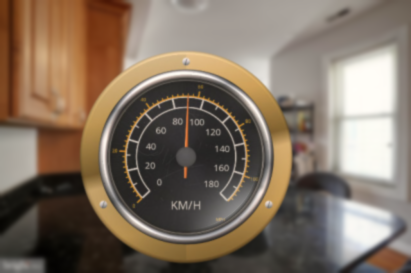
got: 90 km/h
